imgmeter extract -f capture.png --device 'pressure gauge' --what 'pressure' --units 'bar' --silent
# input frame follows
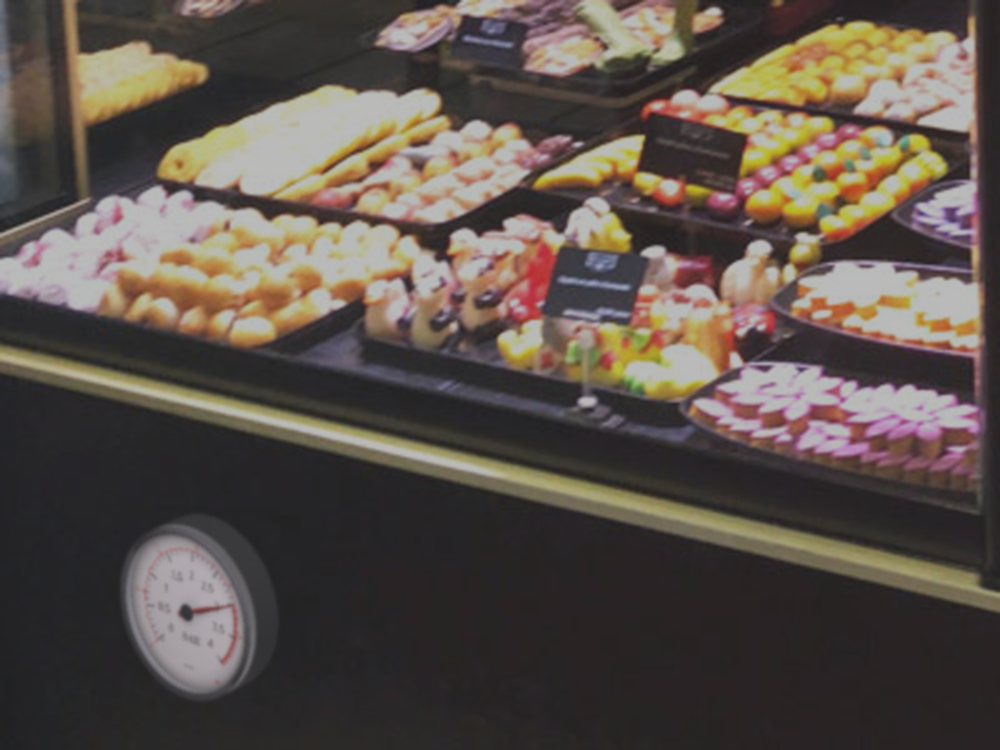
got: 3 bar
